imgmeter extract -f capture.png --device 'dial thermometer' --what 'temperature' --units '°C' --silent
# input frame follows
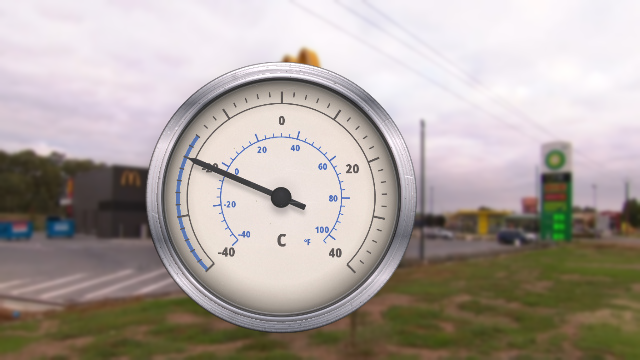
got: -20 °C
